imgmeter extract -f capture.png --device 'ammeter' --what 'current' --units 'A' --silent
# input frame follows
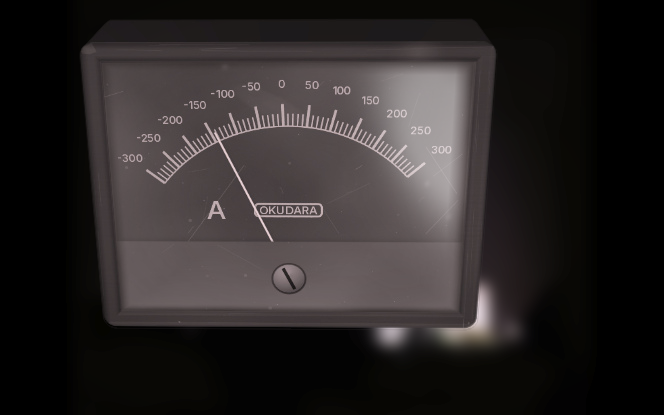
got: -140 A
